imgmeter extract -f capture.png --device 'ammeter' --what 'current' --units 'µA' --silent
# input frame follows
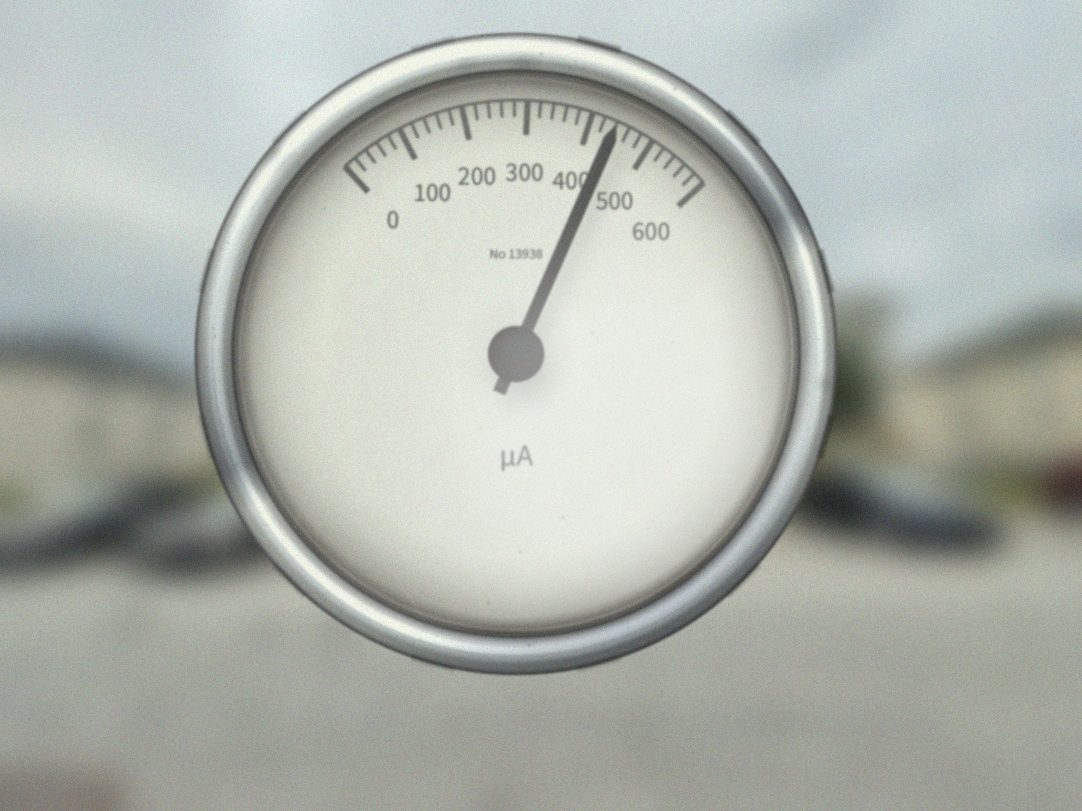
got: 440 µA
